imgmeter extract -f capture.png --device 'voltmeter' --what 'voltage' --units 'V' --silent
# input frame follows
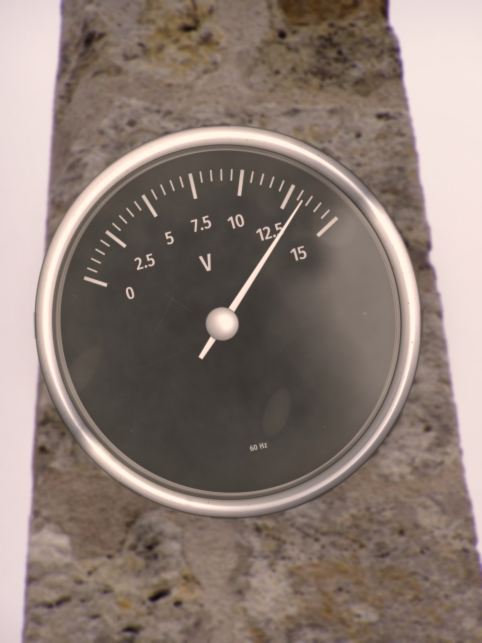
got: 13.25 V
